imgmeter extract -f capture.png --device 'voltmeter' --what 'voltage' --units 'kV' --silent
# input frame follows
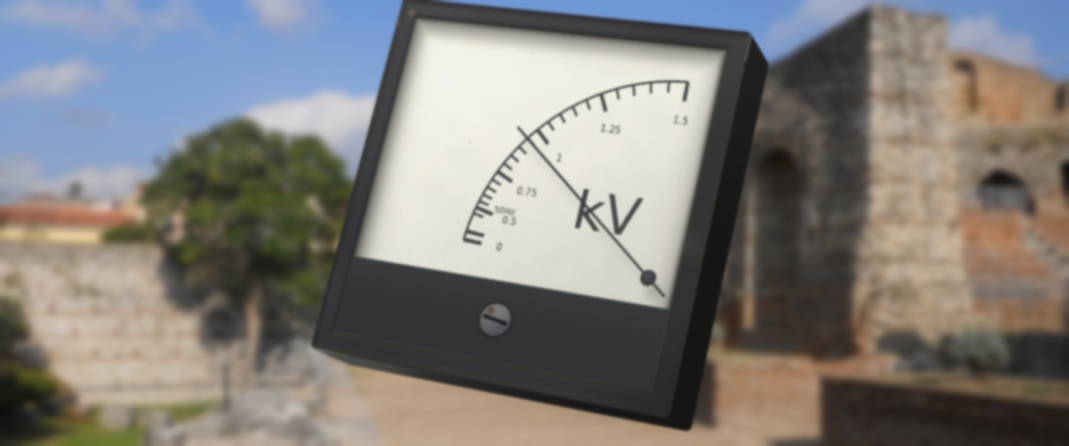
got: 0.95 kV
